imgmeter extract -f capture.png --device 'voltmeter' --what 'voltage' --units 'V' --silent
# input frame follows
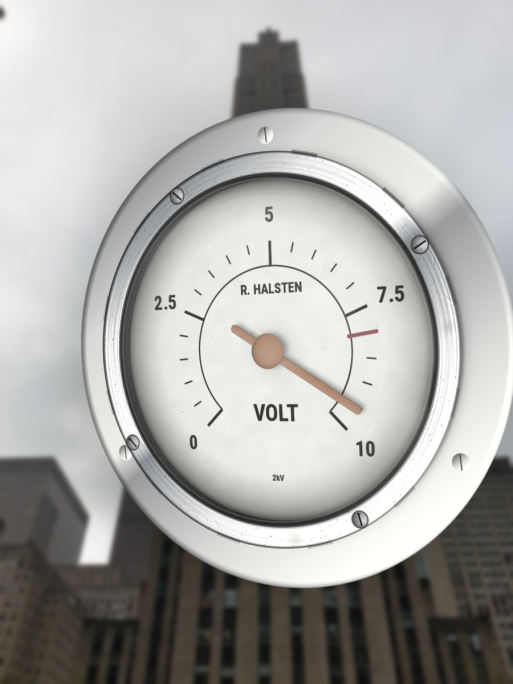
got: 9.5 V
